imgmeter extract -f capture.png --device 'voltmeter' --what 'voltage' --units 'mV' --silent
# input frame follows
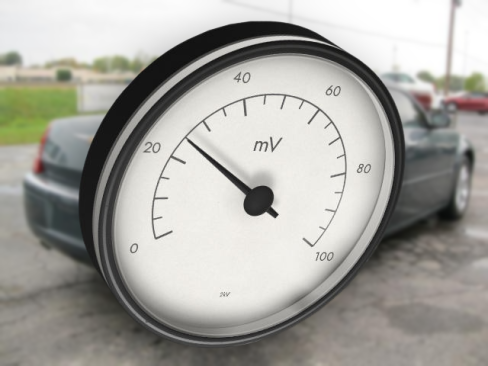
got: 25 mV
